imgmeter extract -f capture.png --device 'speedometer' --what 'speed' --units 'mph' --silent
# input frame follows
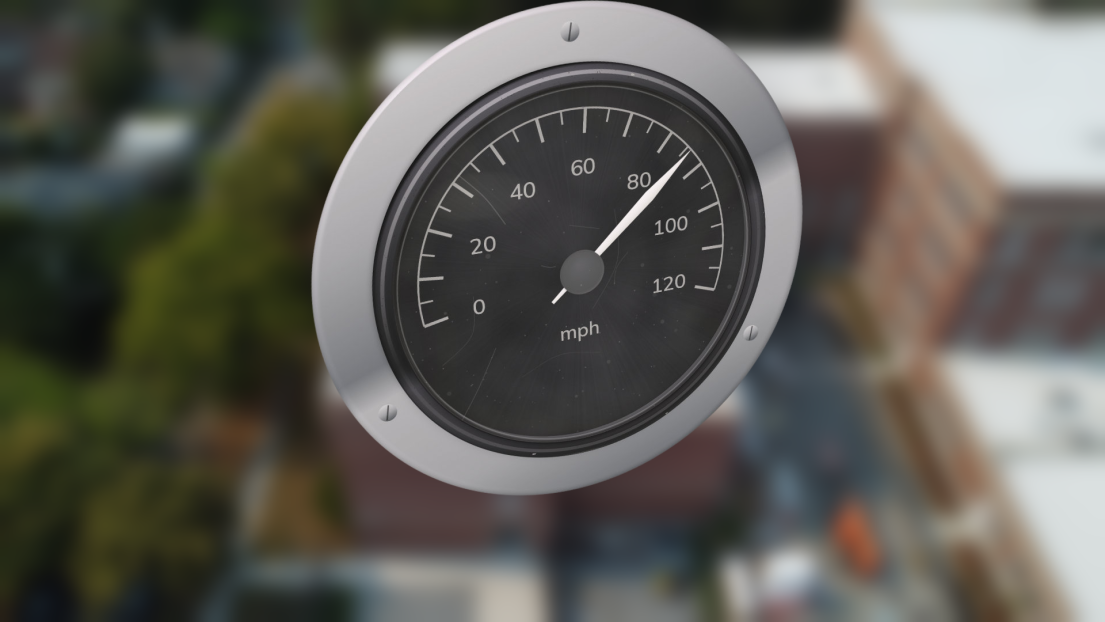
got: 85 mph
